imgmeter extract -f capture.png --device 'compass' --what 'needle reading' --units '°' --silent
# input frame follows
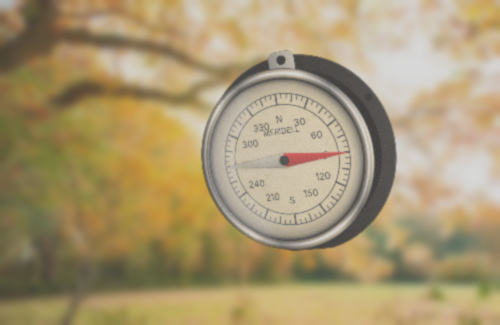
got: 90 °
